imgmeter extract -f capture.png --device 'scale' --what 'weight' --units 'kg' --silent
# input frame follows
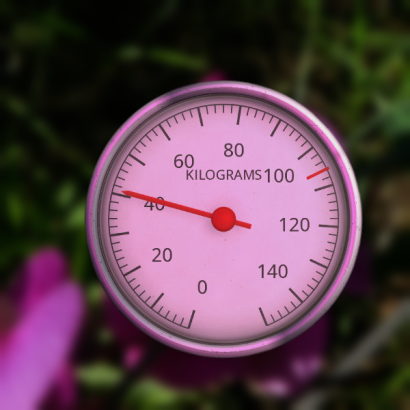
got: 41 kg
